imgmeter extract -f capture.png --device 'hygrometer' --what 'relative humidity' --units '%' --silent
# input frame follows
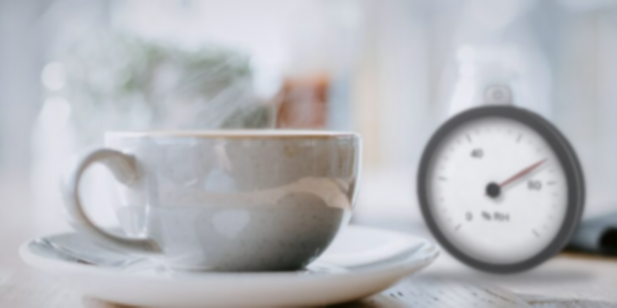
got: 72 %
